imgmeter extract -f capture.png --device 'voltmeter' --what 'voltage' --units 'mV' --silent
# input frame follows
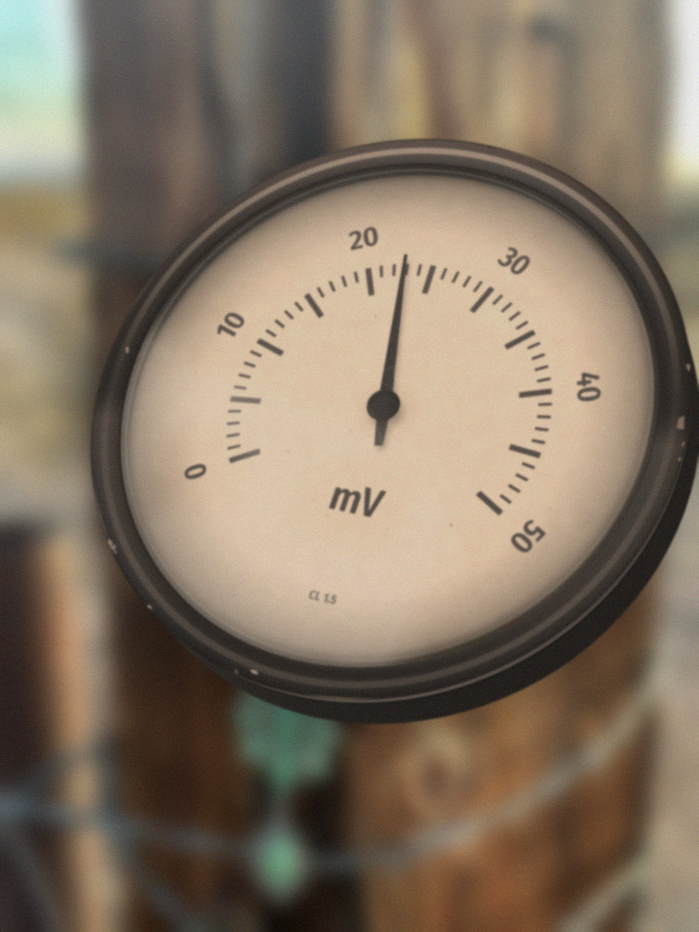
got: 23 mV
